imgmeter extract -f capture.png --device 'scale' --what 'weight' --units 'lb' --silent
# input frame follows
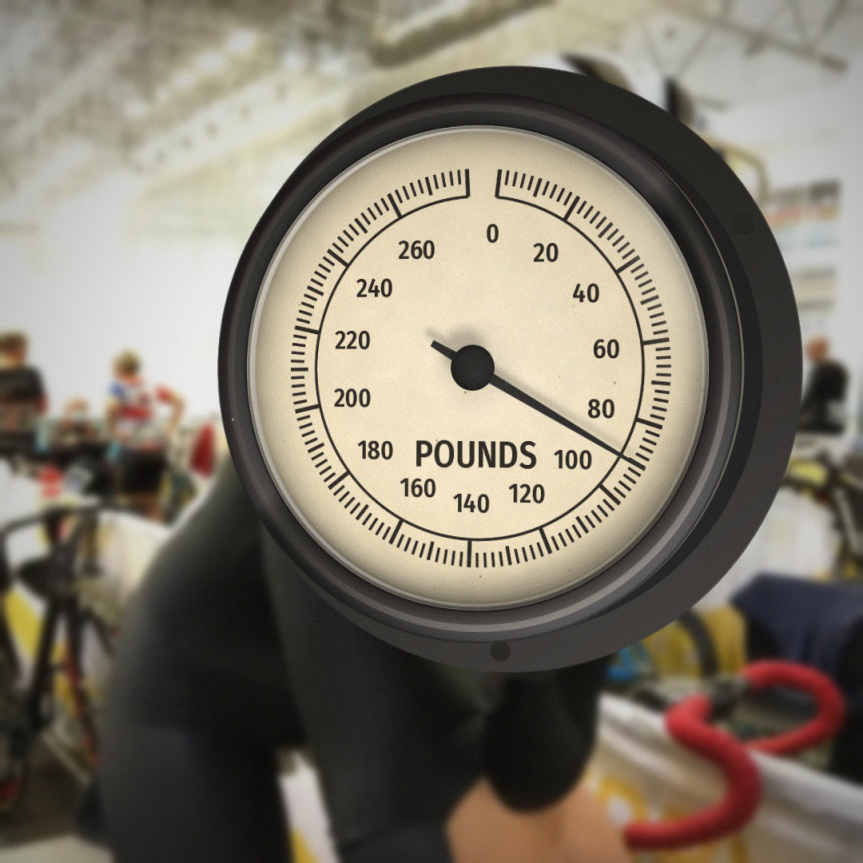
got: 90 lb
